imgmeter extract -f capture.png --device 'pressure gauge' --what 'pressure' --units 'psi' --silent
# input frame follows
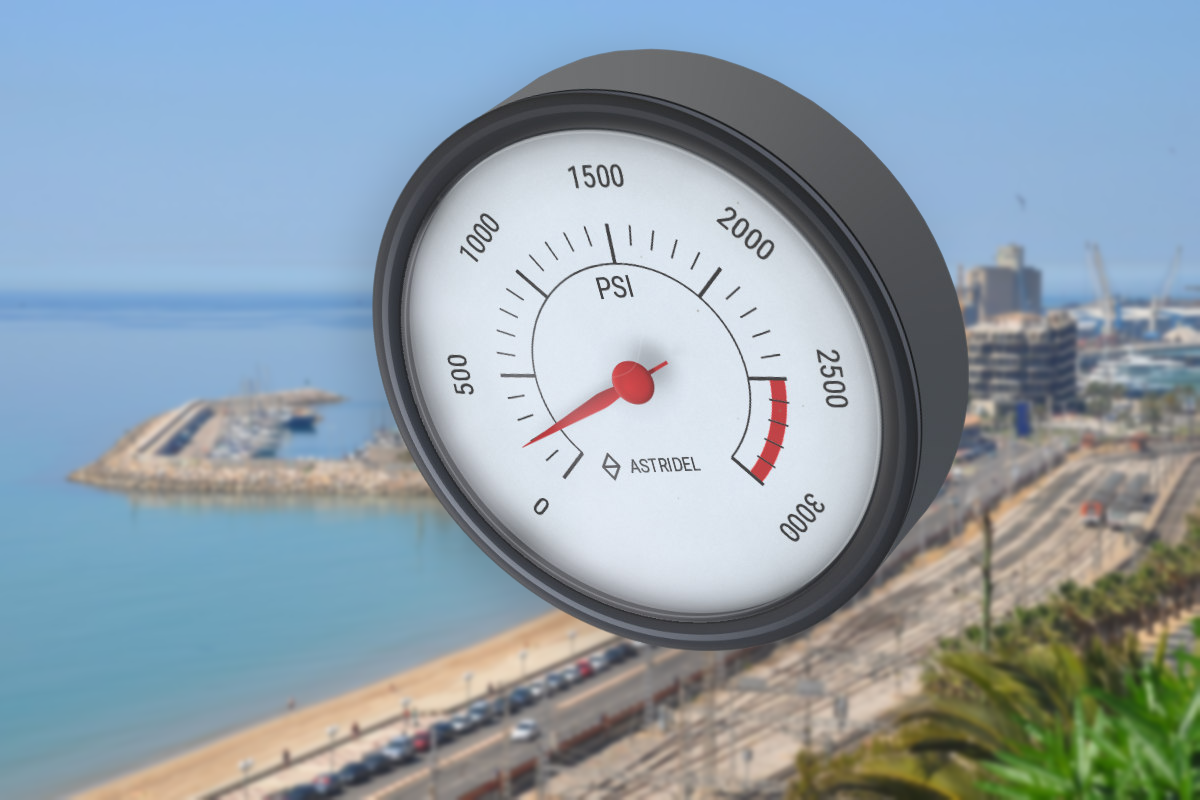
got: 200 psi
